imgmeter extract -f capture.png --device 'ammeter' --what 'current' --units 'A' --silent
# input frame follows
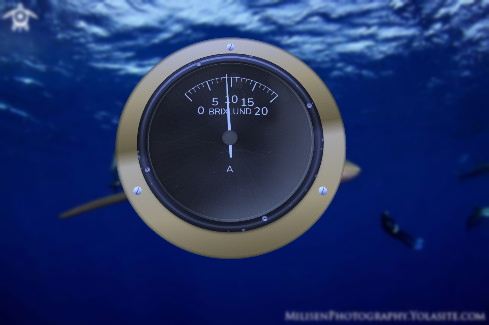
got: 9 A
